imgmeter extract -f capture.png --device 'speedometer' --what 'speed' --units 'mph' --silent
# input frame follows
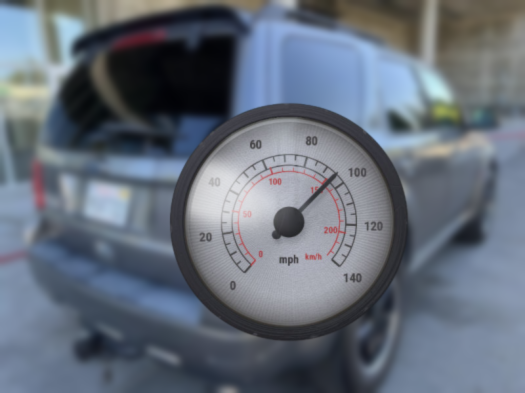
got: 95 mph
